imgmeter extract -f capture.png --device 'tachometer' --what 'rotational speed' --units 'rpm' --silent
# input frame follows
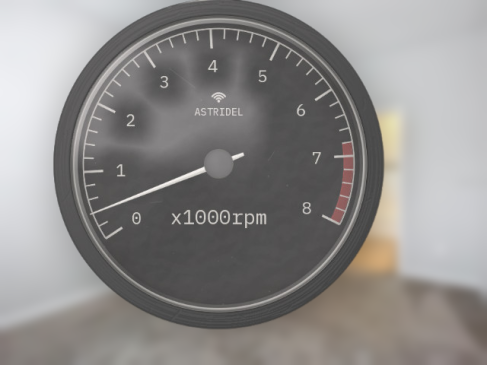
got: 400 rpm
